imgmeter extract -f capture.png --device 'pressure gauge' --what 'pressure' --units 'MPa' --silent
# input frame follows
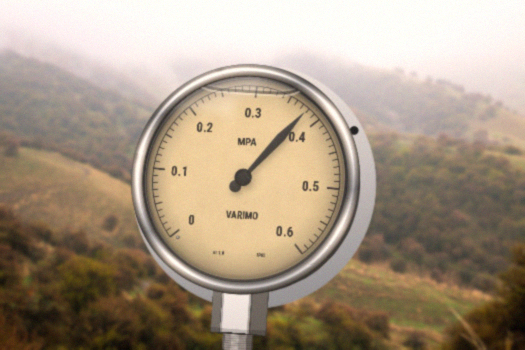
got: 0.38 MPa
